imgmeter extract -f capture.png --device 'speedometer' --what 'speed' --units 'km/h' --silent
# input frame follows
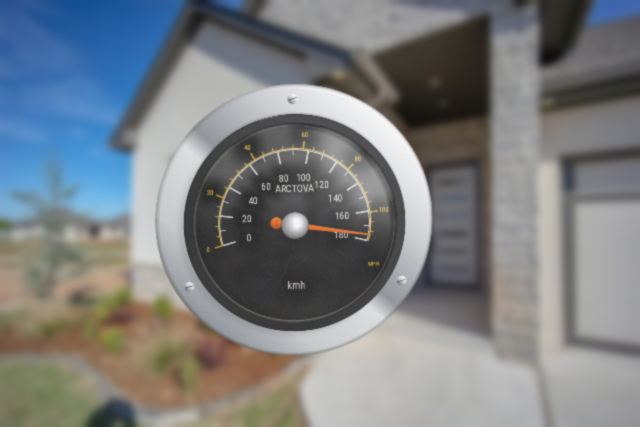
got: 175 km/h
